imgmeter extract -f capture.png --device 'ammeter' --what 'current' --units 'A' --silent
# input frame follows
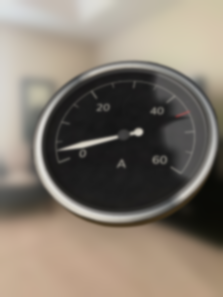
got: 2.5 A
